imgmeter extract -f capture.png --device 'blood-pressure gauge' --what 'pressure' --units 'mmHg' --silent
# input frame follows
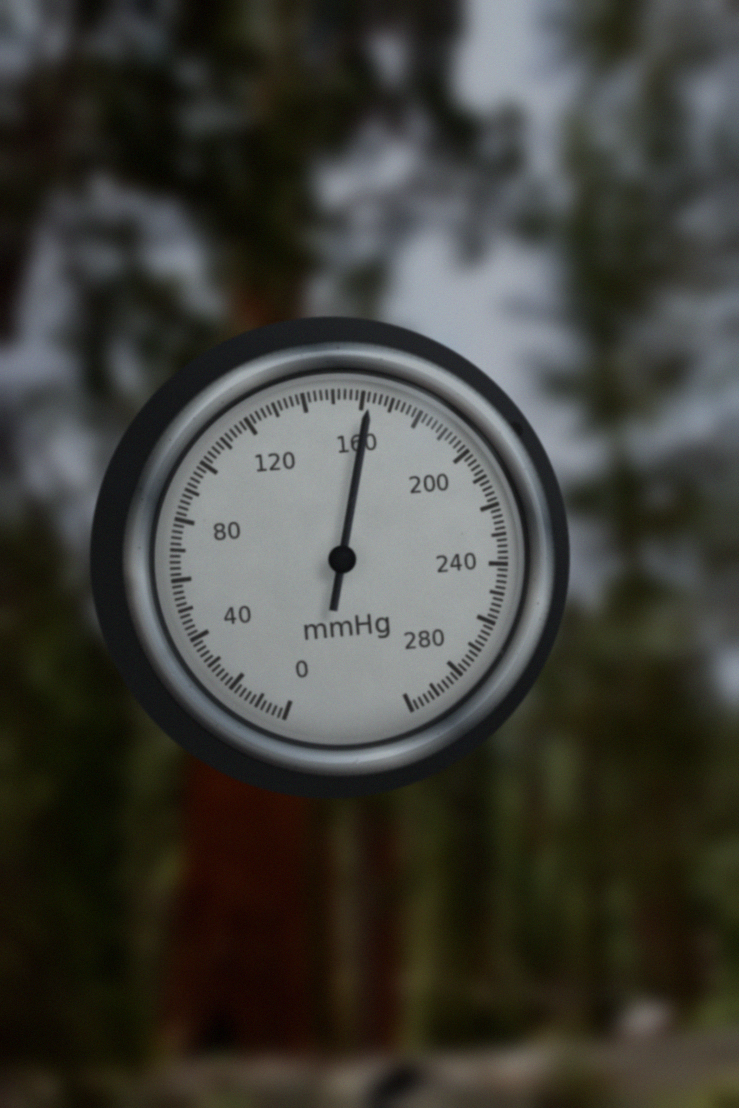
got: 162 mmHg
